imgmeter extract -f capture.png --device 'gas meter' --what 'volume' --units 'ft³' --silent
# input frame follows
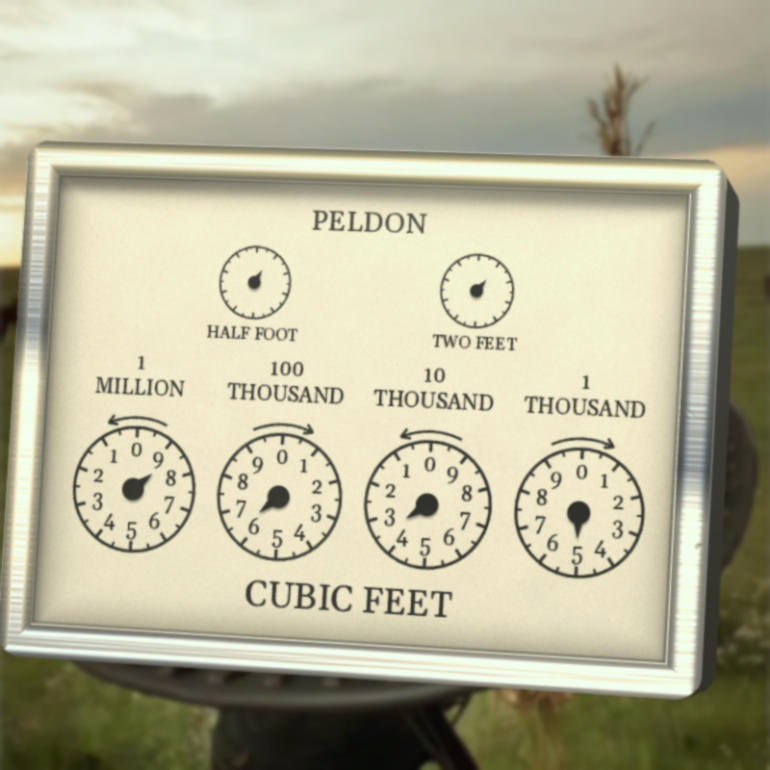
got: 863500 ft³
